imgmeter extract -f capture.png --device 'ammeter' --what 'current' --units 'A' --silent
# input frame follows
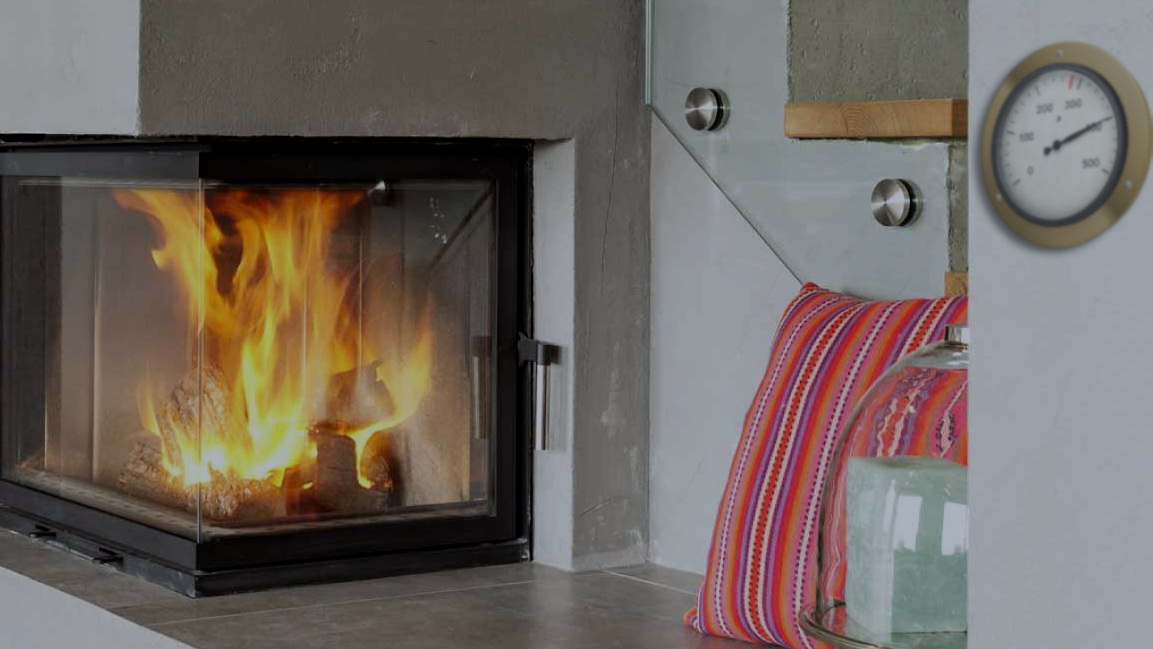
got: 400 A
